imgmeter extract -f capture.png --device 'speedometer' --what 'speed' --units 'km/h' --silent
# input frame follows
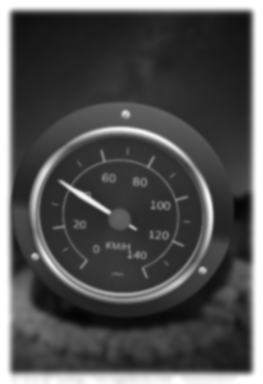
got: 40 km/h
